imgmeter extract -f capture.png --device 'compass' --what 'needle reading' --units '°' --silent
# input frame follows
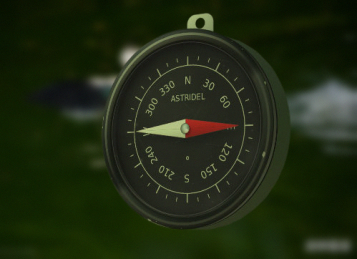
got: 90 °
